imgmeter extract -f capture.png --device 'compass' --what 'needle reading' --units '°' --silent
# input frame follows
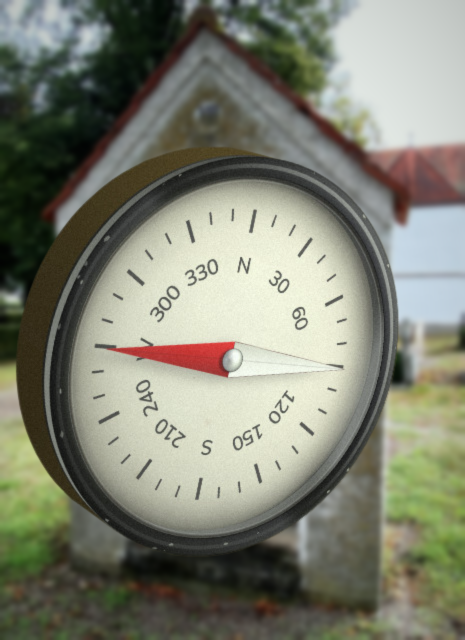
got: 270 °
